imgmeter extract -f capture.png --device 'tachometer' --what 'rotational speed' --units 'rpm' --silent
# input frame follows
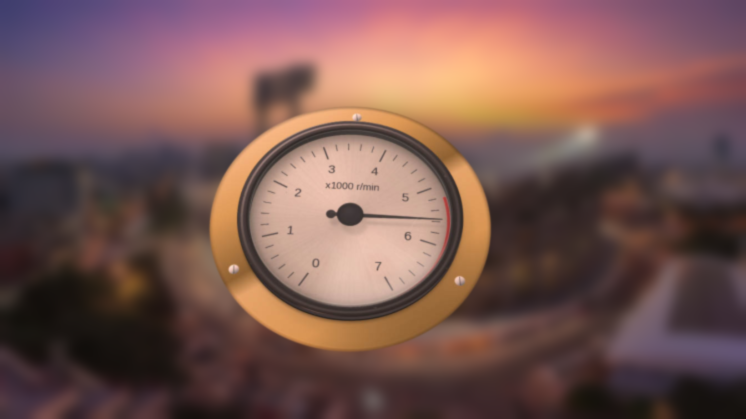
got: 5600 rpm
